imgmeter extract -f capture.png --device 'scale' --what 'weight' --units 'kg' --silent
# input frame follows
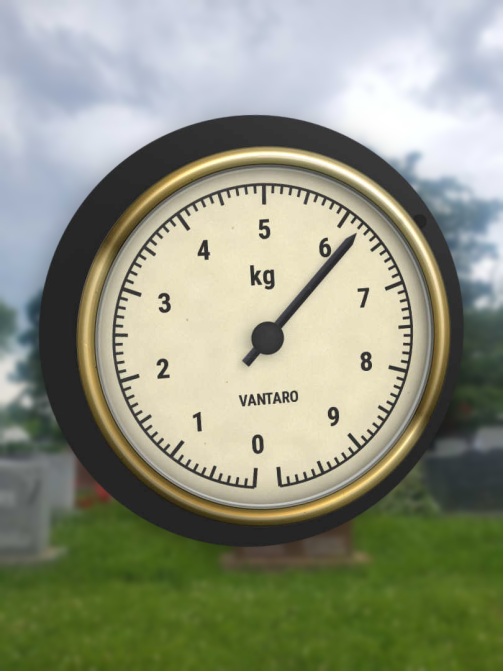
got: 6.2 kg
